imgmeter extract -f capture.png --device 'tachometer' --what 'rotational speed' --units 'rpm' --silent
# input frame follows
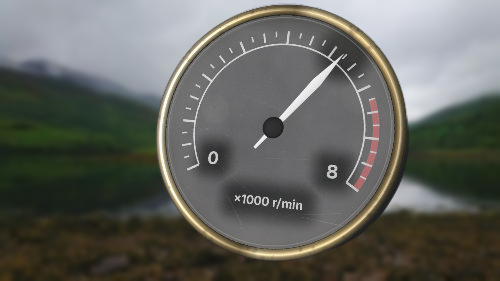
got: 5250 rpm
